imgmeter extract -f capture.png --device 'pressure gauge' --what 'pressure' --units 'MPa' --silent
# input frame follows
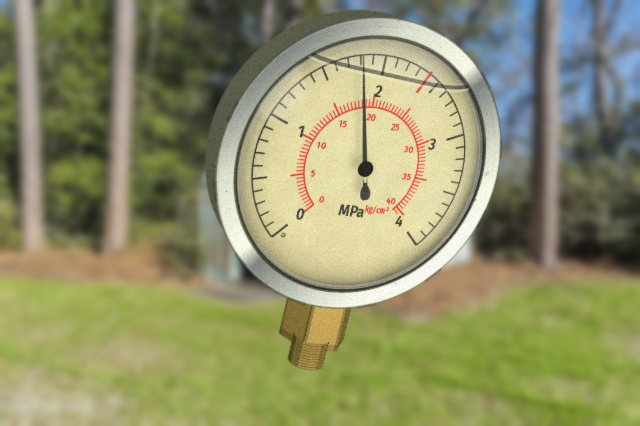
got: 1.8 MPa
